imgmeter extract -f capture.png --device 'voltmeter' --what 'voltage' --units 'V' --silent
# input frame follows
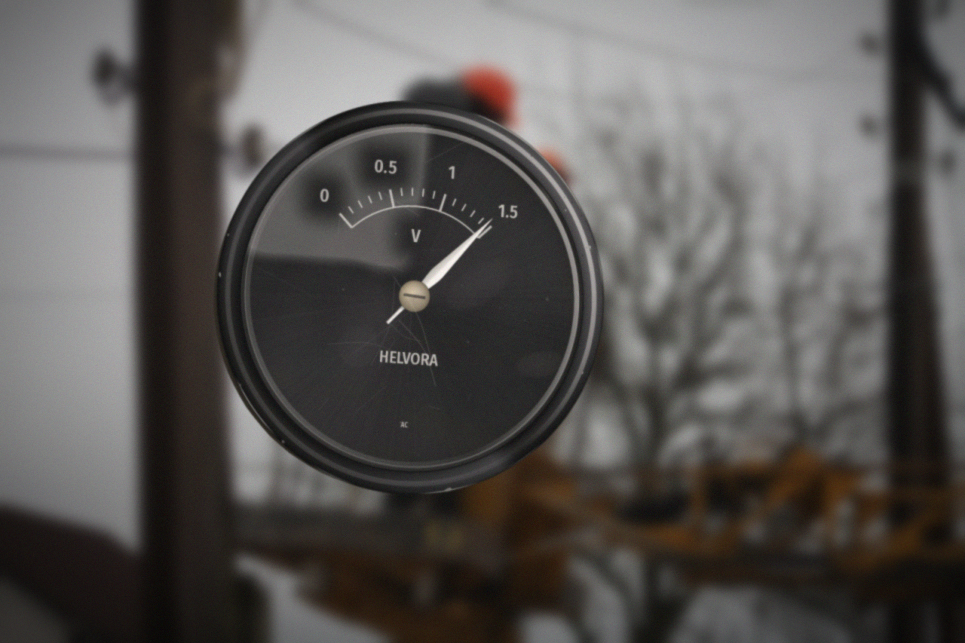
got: 1.45 V
